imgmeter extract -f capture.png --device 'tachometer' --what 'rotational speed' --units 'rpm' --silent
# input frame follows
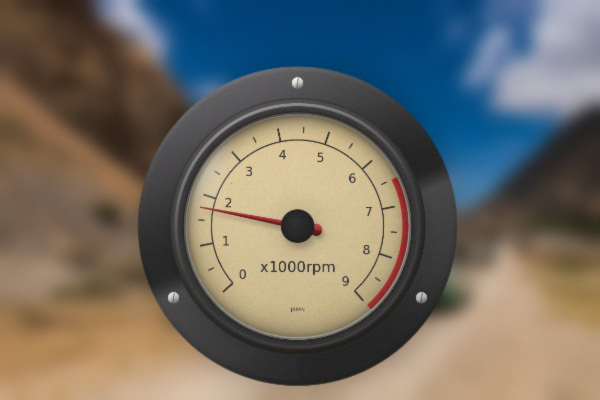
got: 1750 rpm
